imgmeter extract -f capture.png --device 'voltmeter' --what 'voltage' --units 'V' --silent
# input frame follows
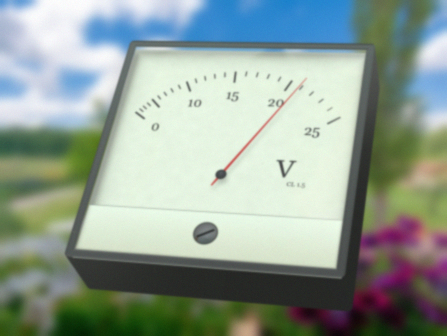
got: 21 V
